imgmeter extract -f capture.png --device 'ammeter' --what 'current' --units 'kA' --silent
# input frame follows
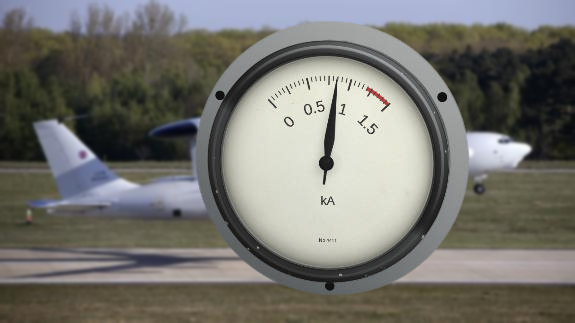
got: 0.85 kA
